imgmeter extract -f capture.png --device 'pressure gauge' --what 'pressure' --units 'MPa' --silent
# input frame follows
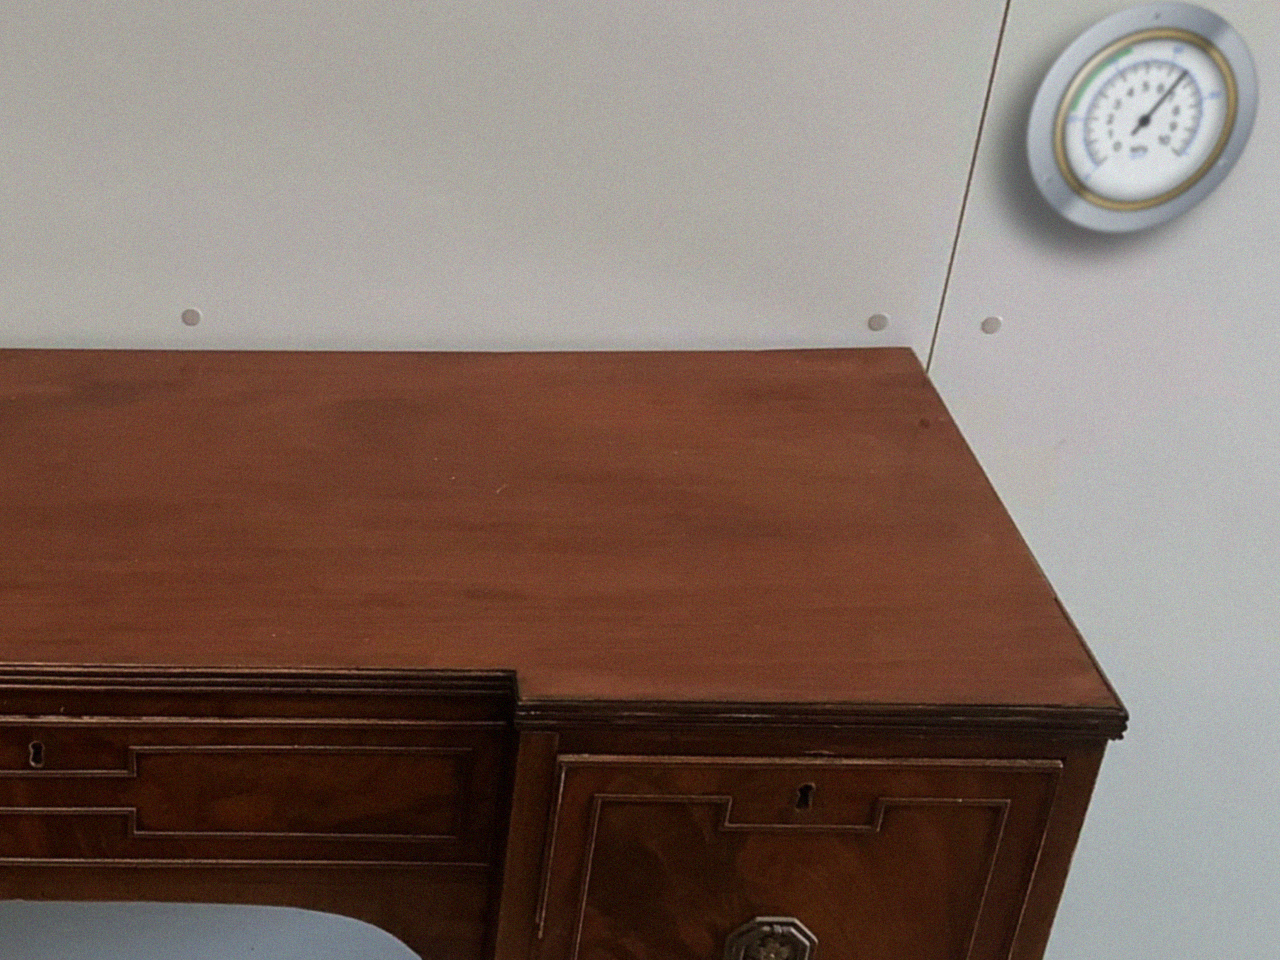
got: 6.5 MPa
